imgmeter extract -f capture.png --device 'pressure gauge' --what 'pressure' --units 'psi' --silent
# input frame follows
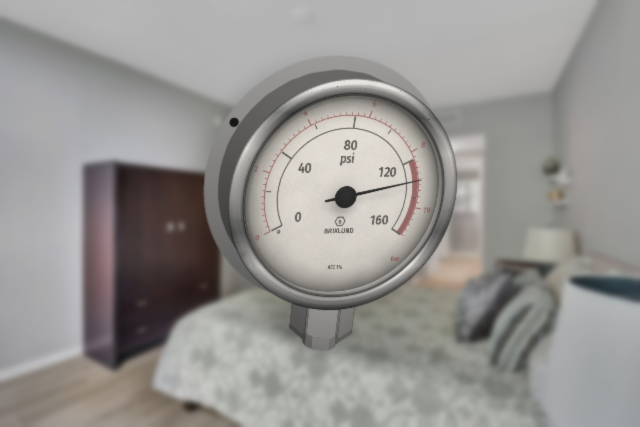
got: 130 psi
